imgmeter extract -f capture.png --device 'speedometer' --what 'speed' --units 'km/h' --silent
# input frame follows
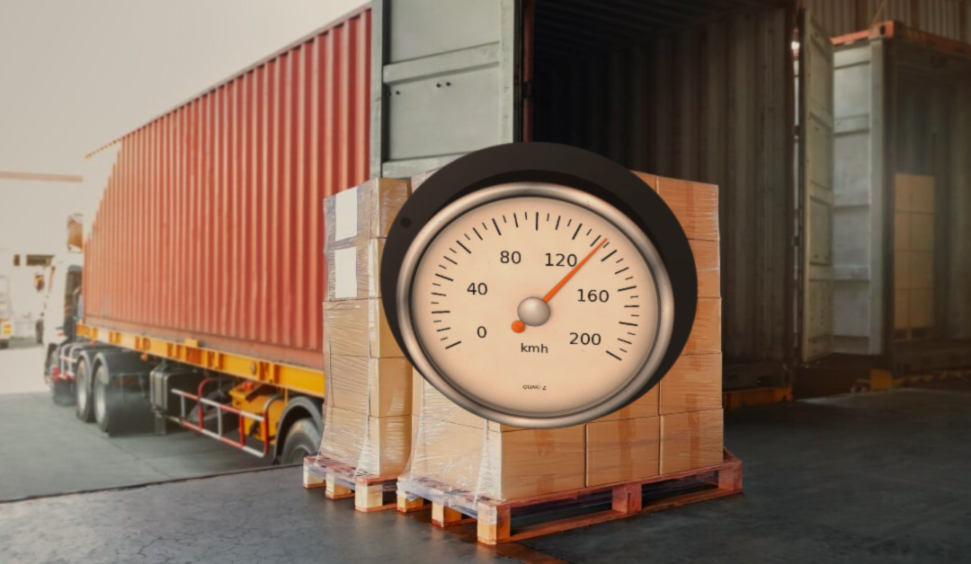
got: 132.5 km/h
